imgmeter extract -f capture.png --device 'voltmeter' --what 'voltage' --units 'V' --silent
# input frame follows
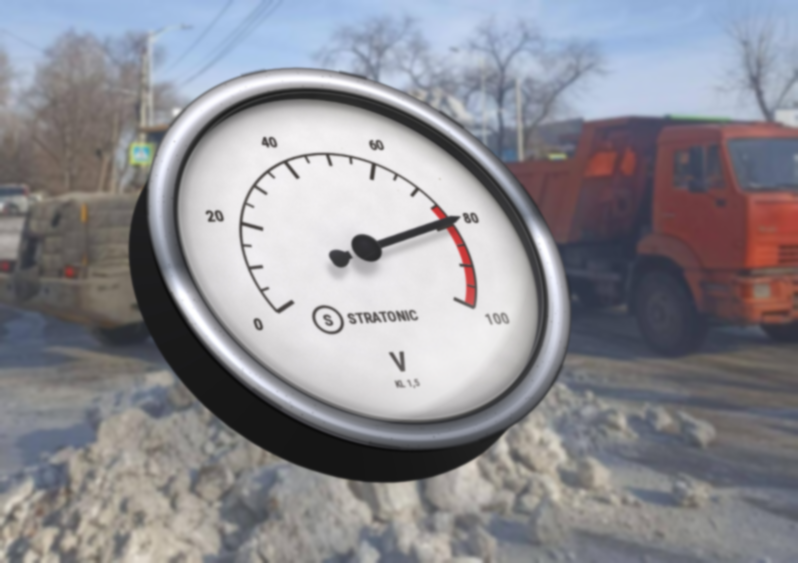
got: 80 V
